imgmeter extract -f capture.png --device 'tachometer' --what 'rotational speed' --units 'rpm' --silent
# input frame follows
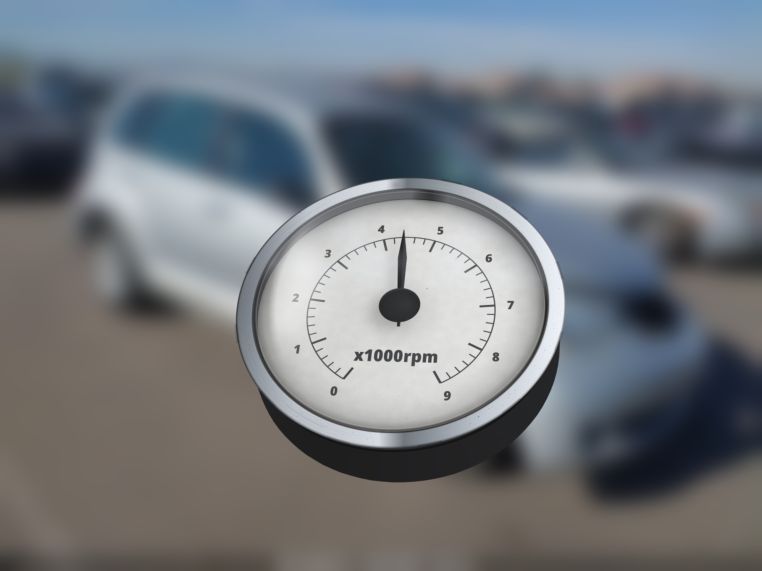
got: 4400 rpm
